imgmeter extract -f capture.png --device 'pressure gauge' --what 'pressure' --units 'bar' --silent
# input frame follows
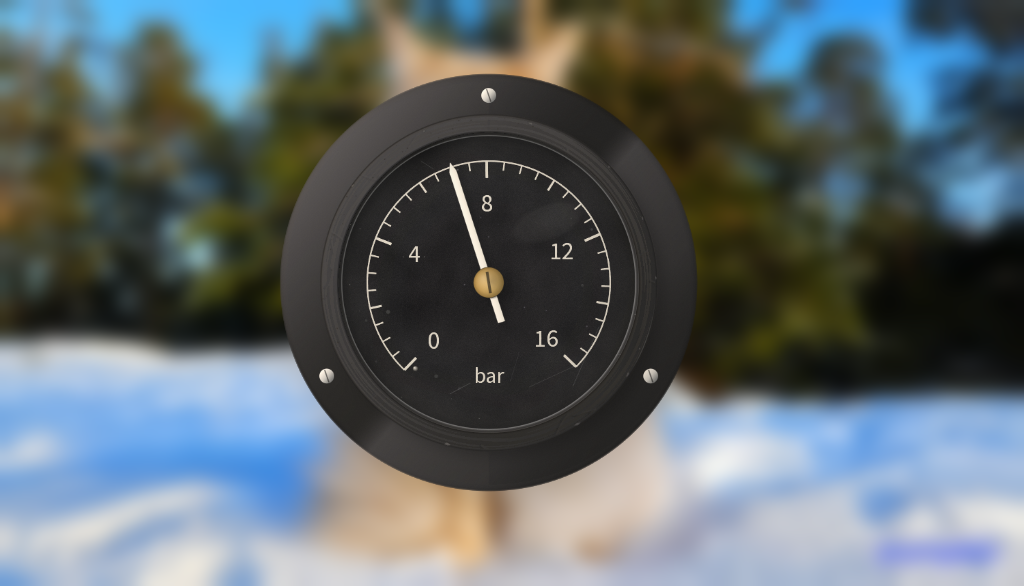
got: 7 bar
